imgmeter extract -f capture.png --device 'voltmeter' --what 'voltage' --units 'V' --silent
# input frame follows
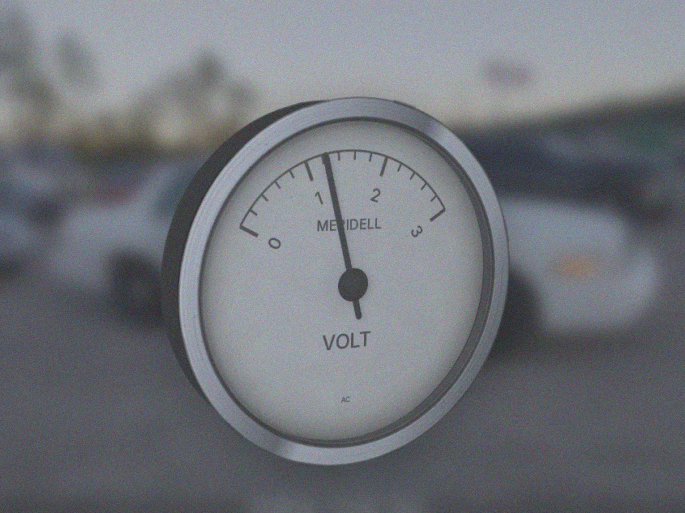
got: 1.2 V
